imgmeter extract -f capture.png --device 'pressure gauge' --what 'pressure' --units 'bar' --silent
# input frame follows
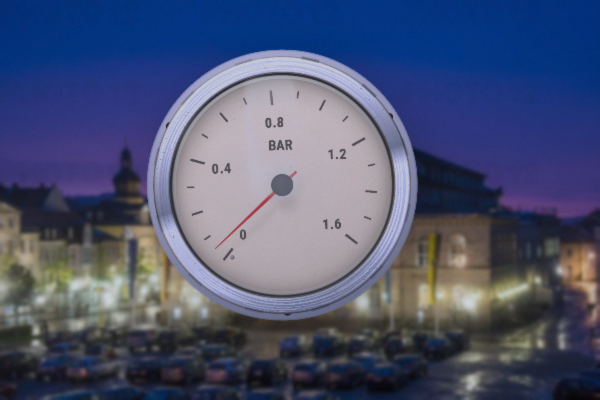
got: 0.05 bar
